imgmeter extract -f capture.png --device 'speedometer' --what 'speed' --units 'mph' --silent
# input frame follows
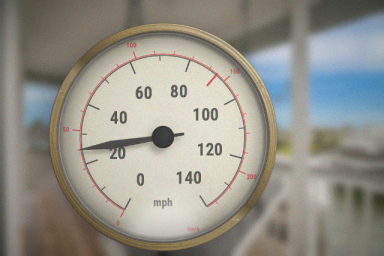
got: 25 mph
